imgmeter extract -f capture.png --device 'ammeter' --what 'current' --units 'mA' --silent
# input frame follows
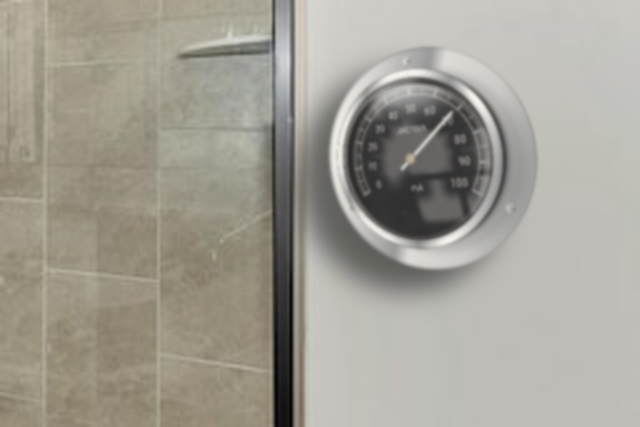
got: 70 mA
